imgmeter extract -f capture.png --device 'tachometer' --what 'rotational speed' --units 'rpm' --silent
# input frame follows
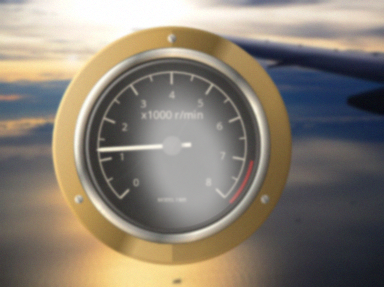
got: 1250 rpm
